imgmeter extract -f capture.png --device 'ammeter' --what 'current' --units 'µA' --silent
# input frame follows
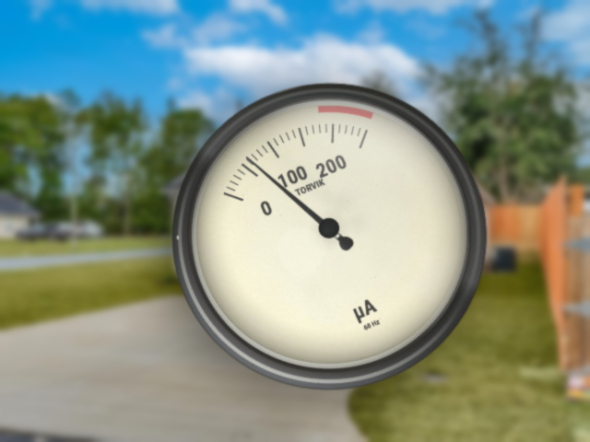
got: 60 µA
